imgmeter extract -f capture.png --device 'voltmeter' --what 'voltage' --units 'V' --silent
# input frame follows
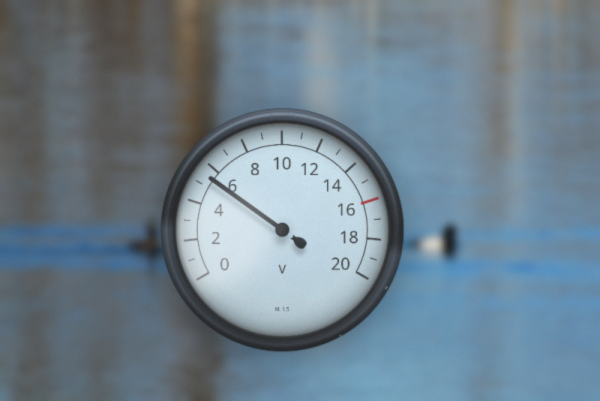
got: 5.5 V
